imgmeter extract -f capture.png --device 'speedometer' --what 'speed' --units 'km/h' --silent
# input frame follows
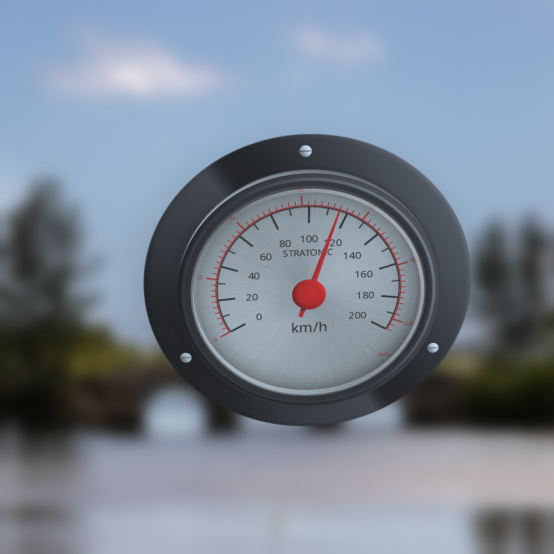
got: 115 km/h
